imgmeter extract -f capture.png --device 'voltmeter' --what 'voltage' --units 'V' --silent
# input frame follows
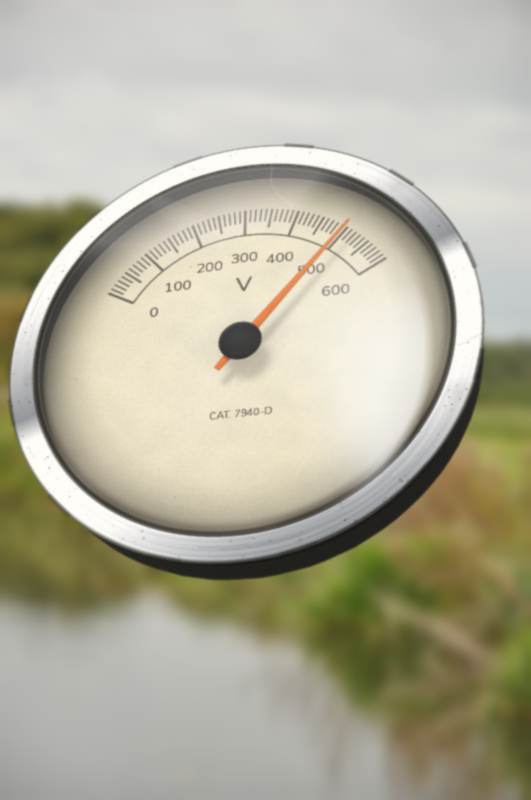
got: 500 V
